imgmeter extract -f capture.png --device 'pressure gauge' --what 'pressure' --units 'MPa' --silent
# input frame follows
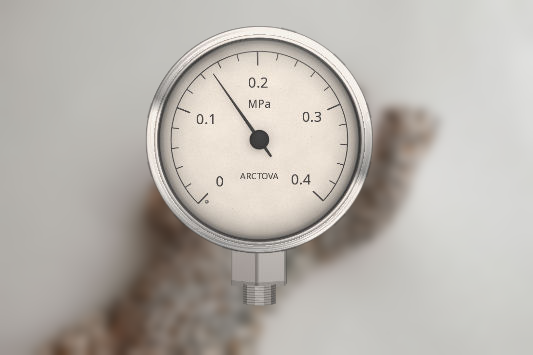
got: 0.15 MPa
